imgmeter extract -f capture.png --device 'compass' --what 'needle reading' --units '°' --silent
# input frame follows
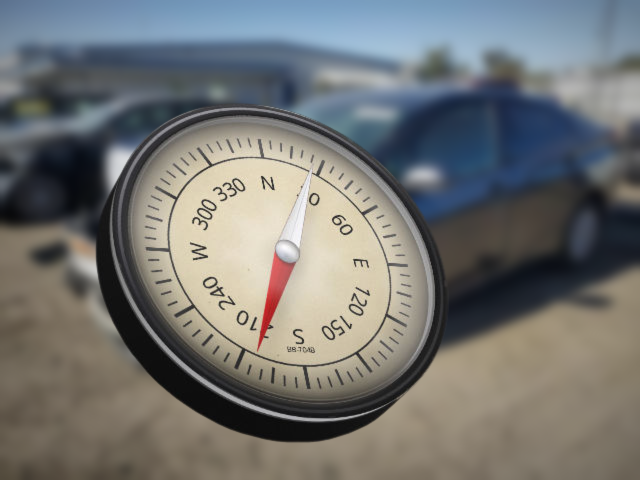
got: 205 °
